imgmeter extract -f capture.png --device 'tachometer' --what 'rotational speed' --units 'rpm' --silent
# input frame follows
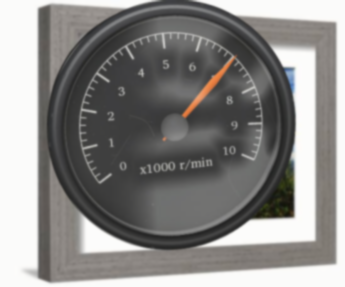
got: 7000 rpm
